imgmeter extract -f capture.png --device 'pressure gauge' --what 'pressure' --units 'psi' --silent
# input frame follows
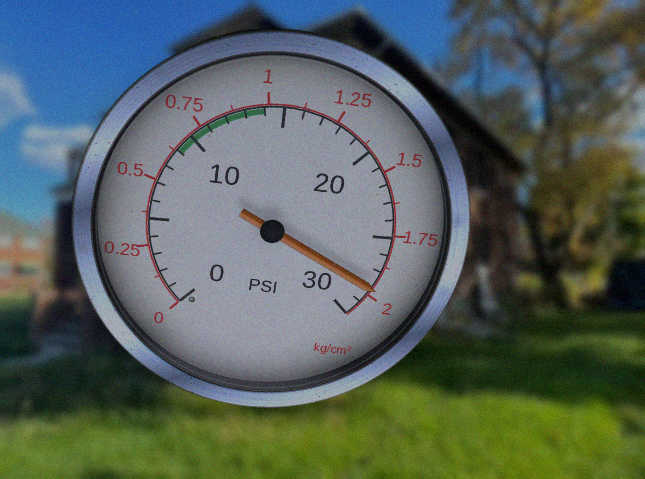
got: 28 psi
